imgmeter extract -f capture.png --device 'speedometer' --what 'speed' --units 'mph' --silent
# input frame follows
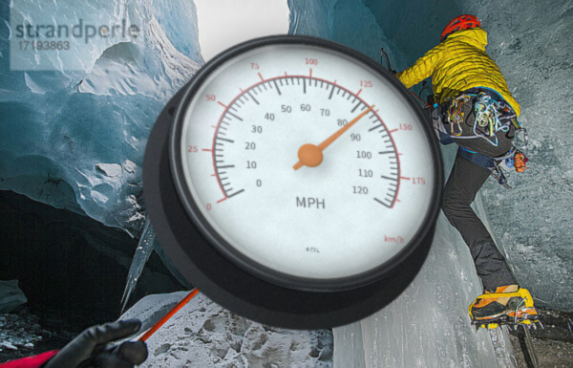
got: 84 mph
